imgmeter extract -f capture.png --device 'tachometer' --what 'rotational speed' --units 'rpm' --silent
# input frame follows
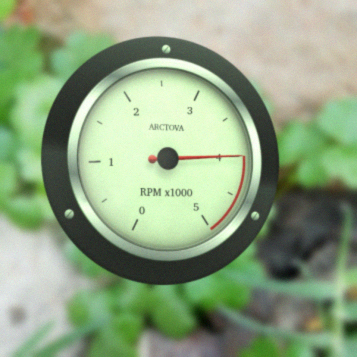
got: 4000 rpm
